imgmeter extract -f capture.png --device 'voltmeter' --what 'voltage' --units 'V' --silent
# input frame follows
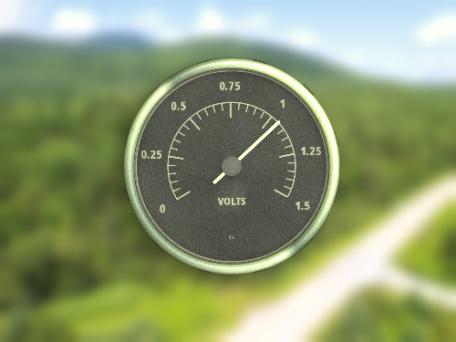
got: 1.05 V
